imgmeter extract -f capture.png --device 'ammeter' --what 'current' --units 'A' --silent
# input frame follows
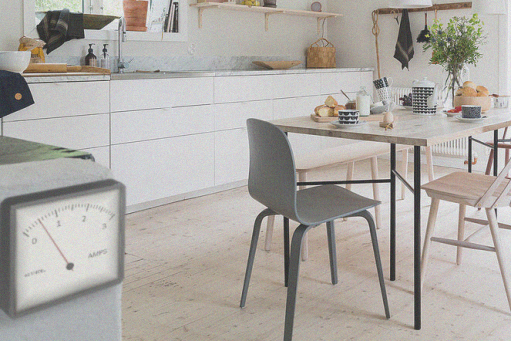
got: 0.5 A
